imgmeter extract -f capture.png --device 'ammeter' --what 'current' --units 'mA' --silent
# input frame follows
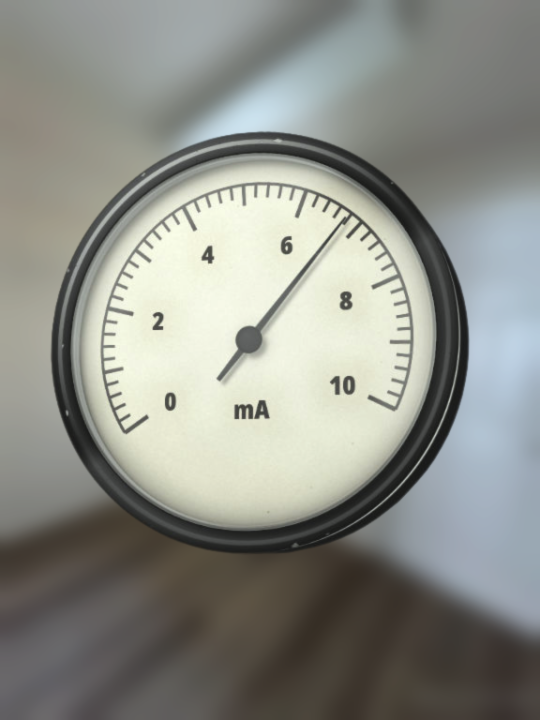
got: 6.8 mA
